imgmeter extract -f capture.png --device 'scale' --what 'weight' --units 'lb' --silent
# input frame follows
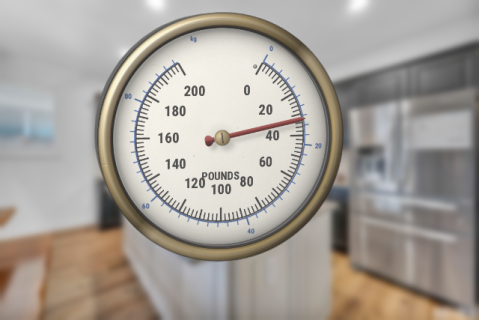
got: 32 lb
